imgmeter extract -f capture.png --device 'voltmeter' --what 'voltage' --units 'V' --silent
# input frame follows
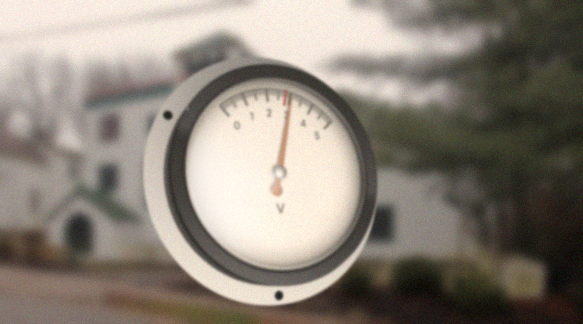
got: 3 V
